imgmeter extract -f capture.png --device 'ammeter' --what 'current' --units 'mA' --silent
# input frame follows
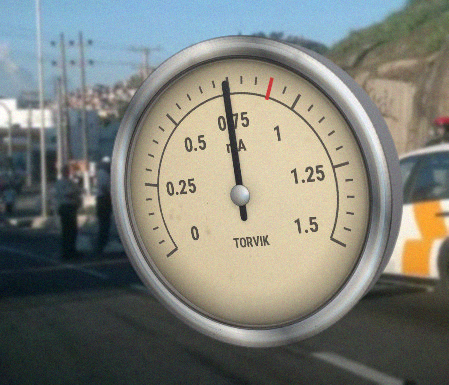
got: 0.75 mA
